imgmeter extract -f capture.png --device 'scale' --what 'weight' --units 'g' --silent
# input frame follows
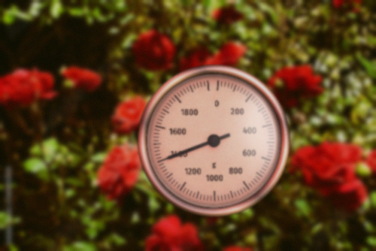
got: 1400 g
